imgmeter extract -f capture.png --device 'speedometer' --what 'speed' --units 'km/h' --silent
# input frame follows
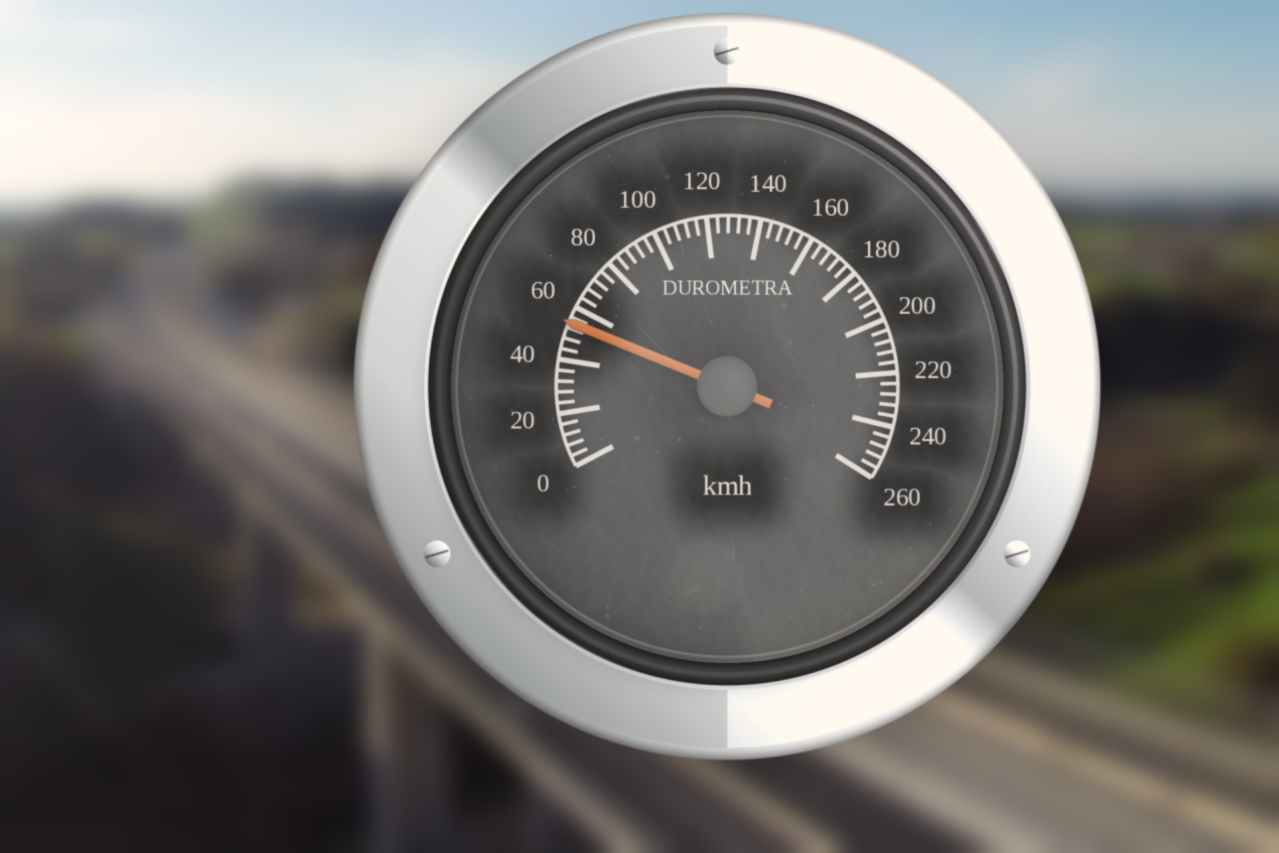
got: 54 km/h
